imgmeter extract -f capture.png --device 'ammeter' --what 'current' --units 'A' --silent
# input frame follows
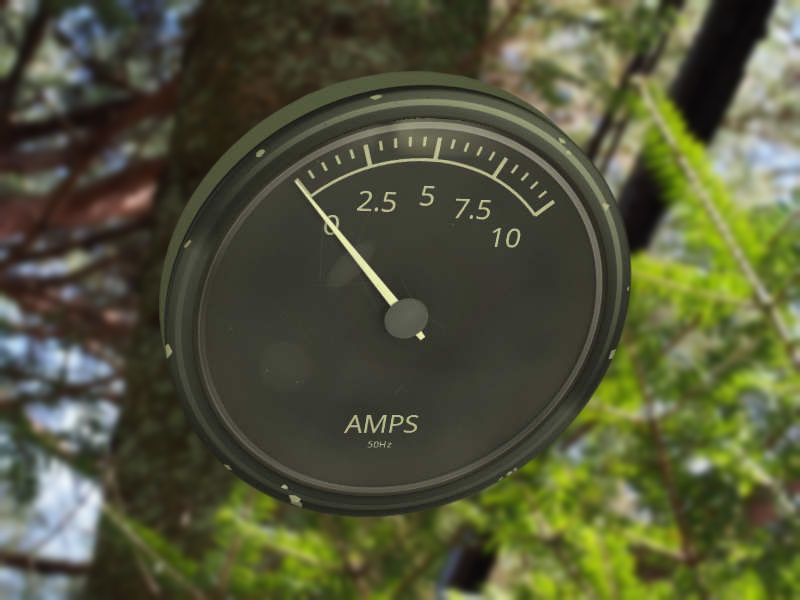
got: 0 A
